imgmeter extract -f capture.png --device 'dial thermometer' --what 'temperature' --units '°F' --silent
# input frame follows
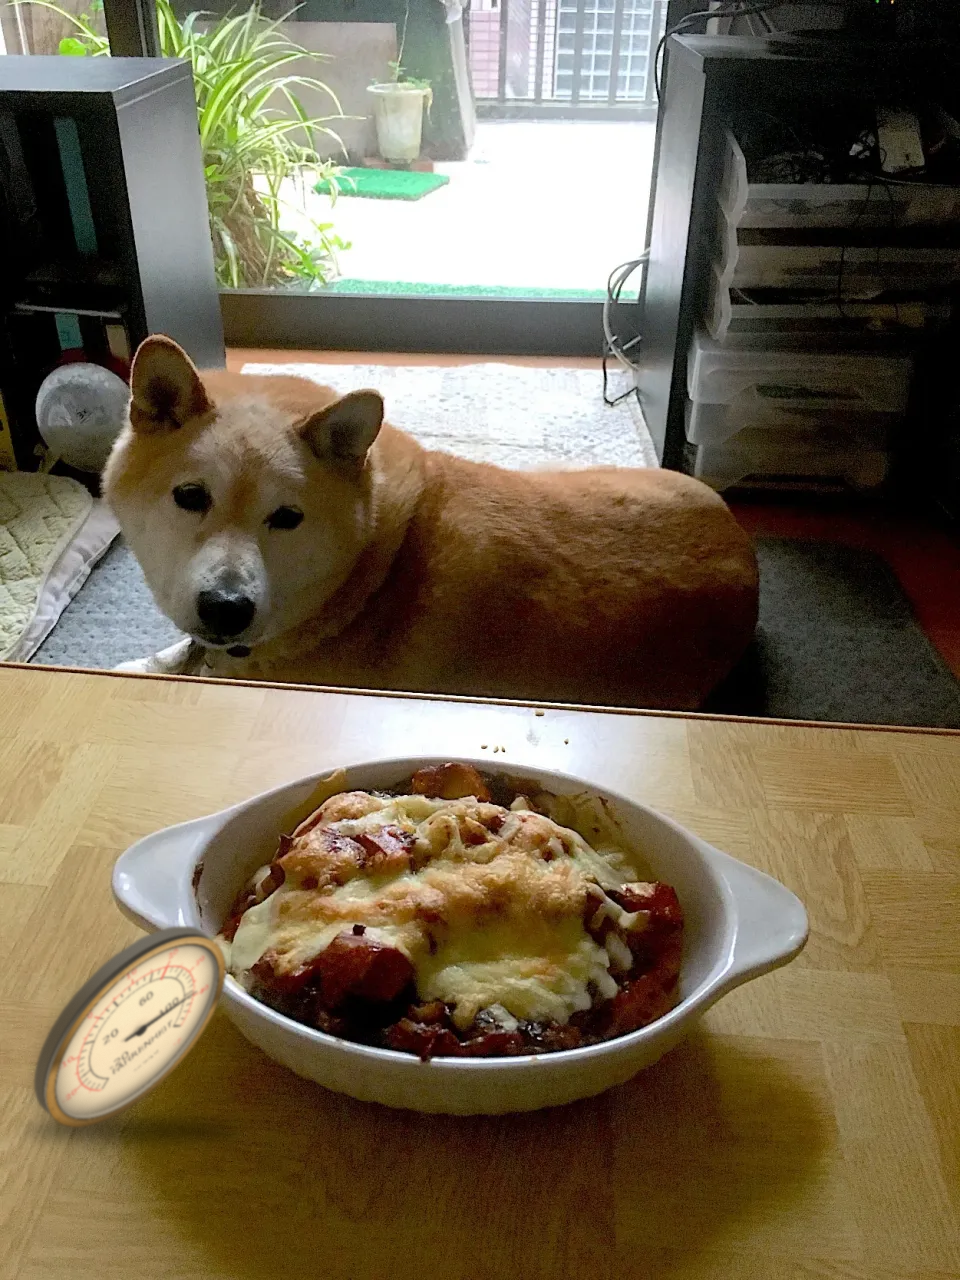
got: 100 °F
